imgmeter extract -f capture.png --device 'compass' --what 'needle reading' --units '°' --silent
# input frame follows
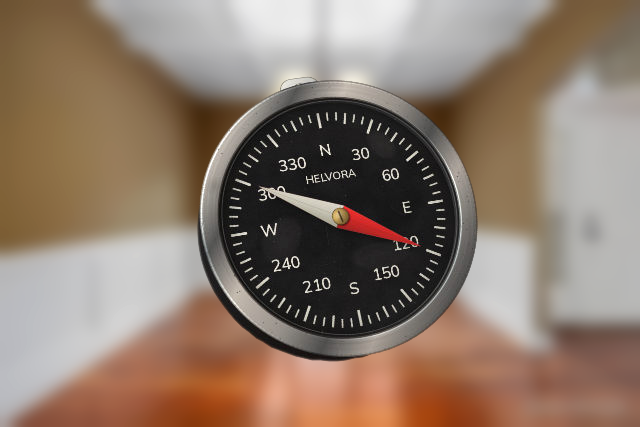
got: 120 °
